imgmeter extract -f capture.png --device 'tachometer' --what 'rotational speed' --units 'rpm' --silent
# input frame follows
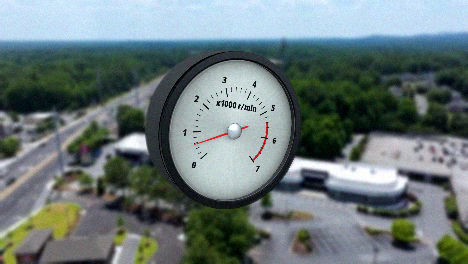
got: 600 rpm
